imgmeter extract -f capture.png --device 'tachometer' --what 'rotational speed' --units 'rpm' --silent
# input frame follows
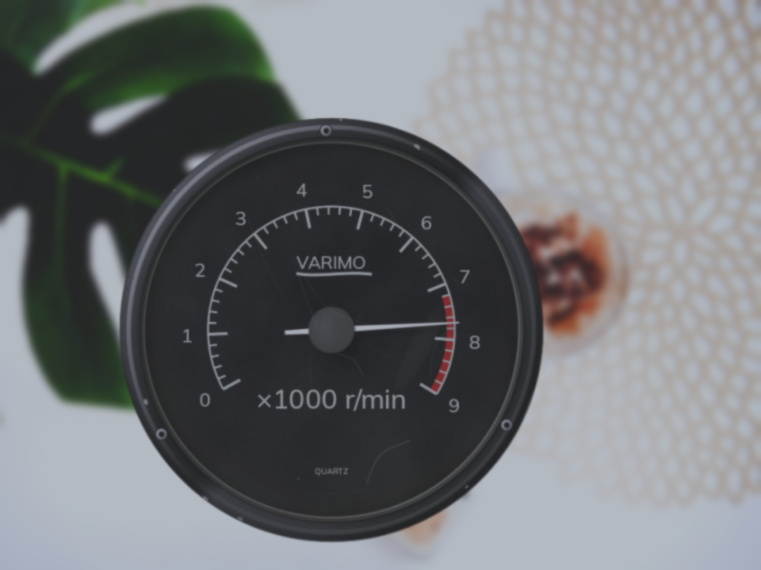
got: 7700 rpm
